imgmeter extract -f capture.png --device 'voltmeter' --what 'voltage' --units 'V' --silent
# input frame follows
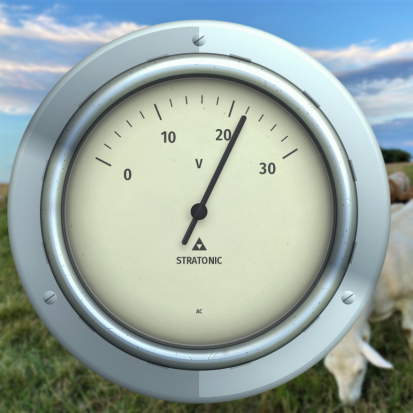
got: 22 V
